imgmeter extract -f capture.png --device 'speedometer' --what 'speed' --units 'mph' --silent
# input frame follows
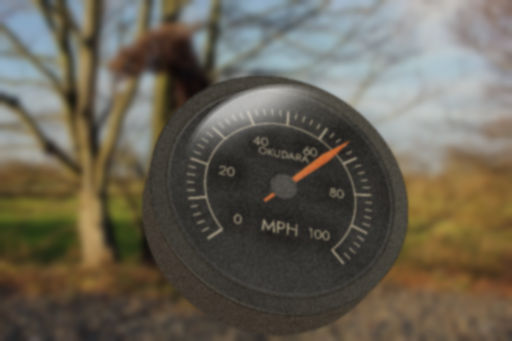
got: 66 mph
